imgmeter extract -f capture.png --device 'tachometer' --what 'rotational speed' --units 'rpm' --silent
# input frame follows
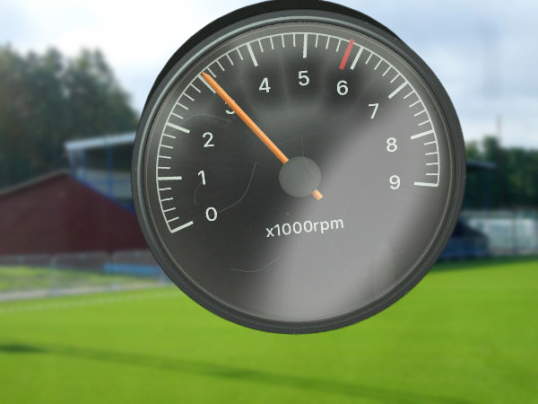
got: 3100 rpm
